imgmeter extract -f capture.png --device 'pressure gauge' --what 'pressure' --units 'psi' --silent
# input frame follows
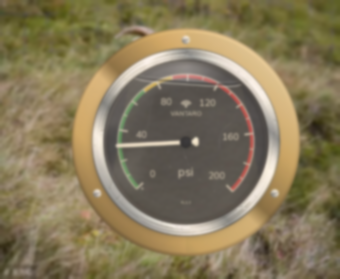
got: 30 psi
